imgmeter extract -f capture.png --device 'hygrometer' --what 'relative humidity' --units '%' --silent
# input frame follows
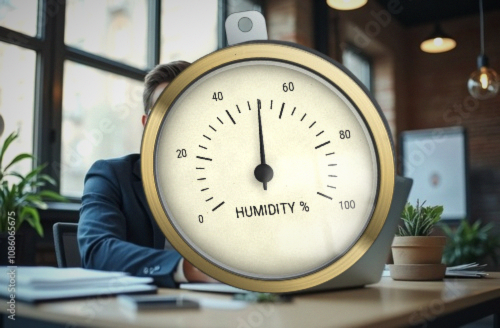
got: 52 %
